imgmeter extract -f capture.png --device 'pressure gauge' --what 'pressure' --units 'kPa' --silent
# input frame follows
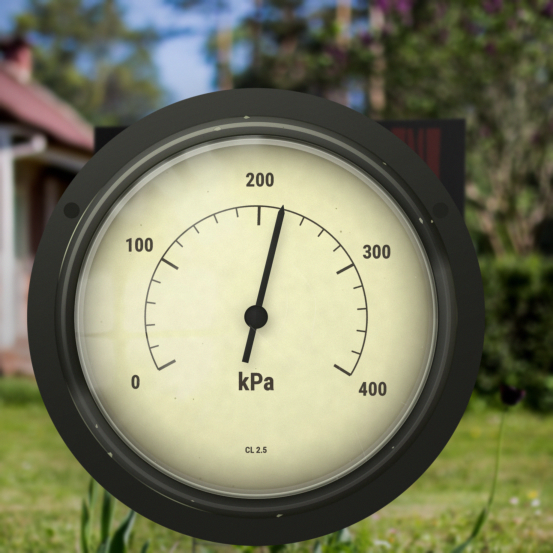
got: 220 kPa
